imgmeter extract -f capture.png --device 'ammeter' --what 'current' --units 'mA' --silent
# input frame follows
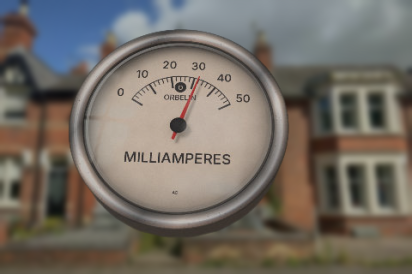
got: 32 mA
